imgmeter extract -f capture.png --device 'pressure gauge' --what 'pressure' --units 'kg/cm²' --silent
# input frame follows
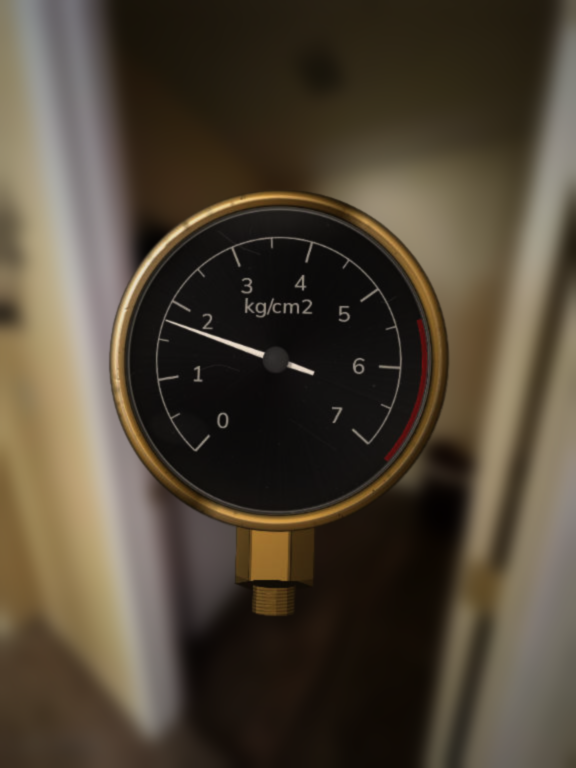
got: 1.75 kg/cm²
